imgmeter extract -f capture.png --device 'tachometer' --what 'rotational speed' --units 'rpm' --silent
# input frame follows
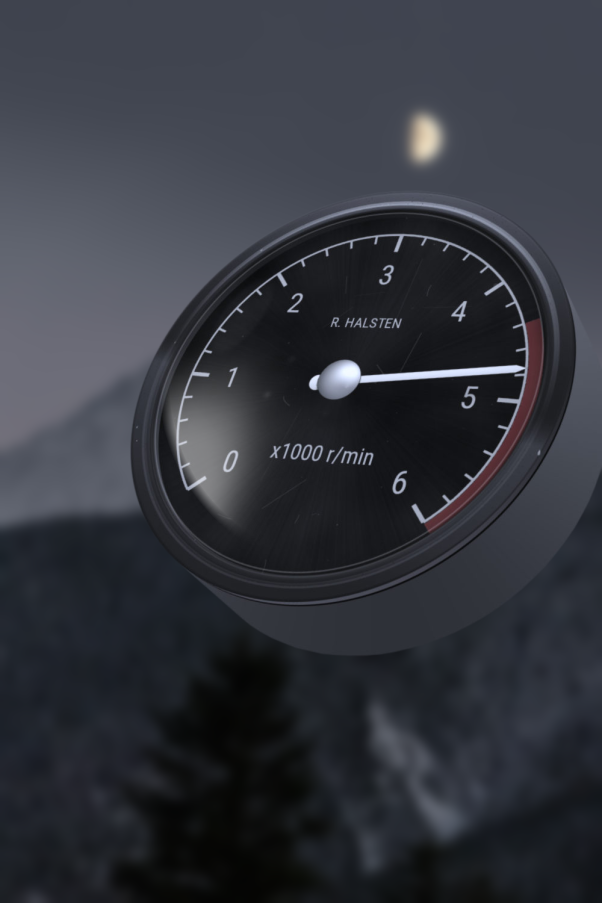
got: 4800 rpm
